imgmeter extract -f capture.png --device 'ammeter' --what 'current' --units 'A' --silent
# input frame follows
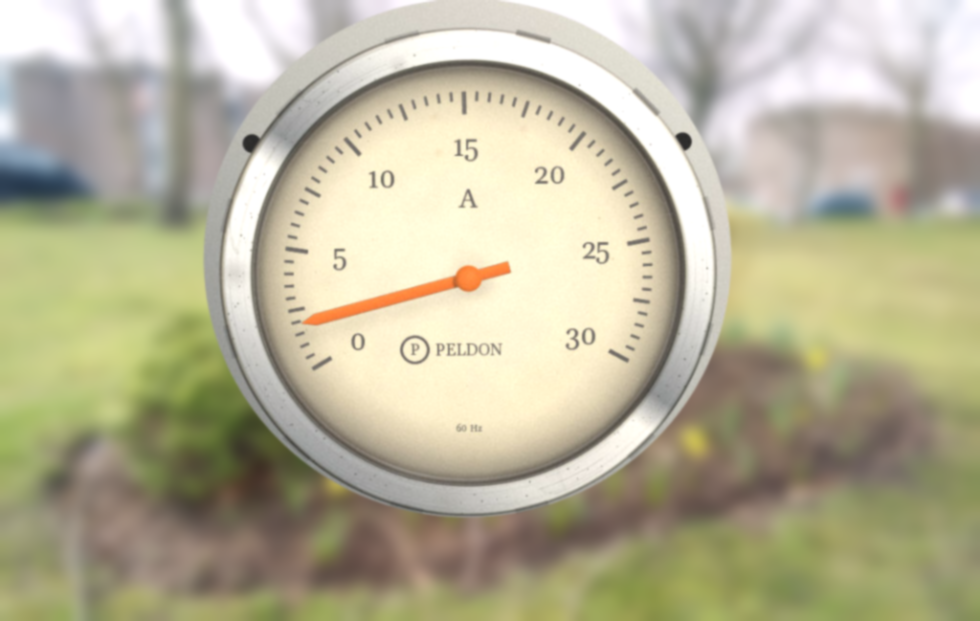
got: 2 A
